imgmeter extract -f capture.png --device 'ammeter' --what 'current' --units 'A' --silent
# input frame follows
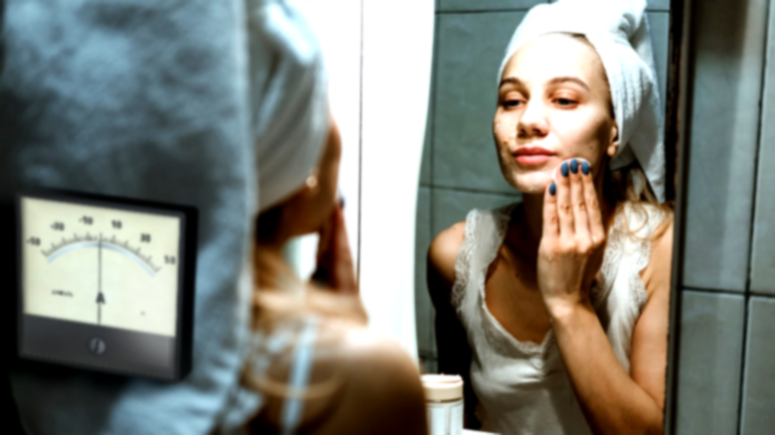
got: 0 A
